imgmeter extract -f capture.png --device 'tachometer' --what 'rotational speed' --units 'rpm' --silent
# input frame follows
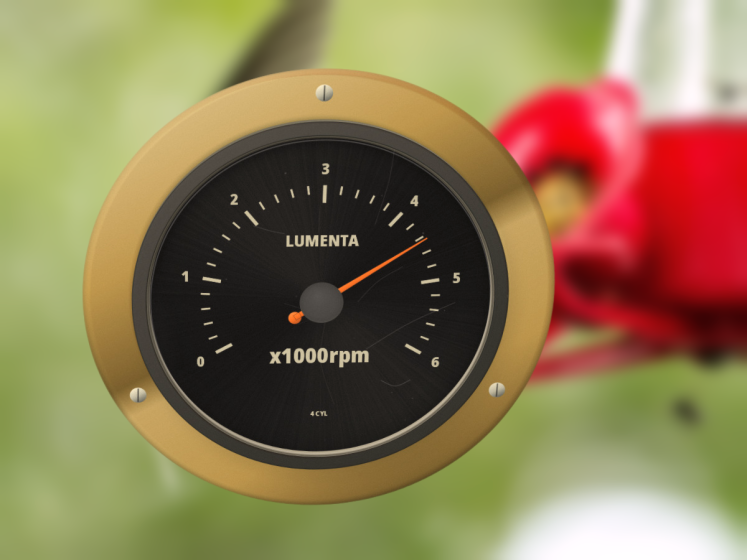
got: 4400 rpm
